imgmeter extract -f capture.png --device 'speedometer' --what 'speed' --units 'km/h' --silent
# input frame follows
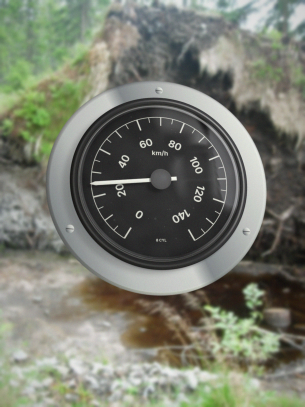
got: 25 km/h
